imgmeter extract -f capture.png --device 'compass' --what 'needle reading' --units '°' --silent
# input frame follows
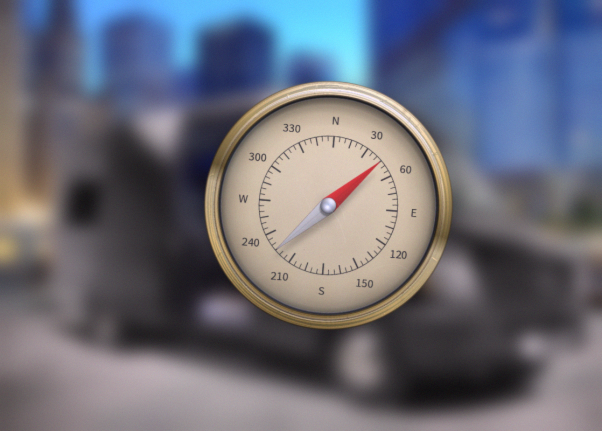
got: 45 °
